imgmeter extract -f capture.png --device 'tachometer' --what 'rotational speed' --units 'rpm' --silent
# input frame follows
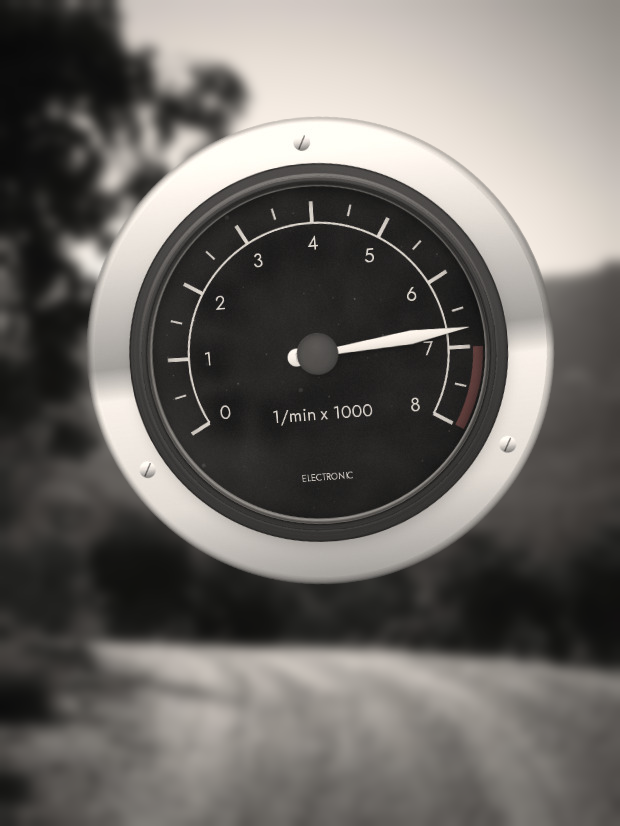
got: 6750 rpm
